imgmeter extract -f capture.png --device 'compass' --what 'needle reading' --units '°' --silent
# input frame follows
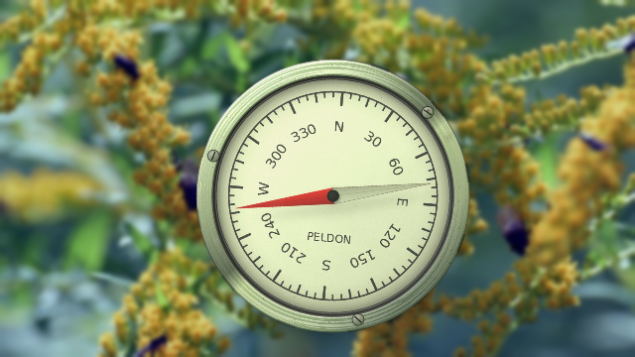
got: 257.5 °
